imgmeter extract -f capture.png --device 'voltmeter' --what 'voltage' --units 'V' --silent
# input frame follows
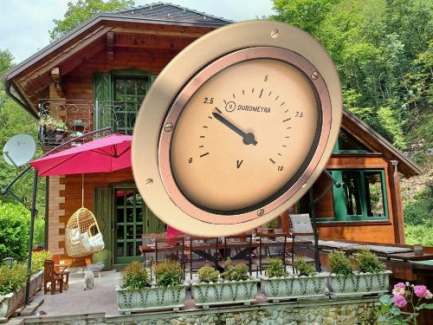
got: 2.25 V
